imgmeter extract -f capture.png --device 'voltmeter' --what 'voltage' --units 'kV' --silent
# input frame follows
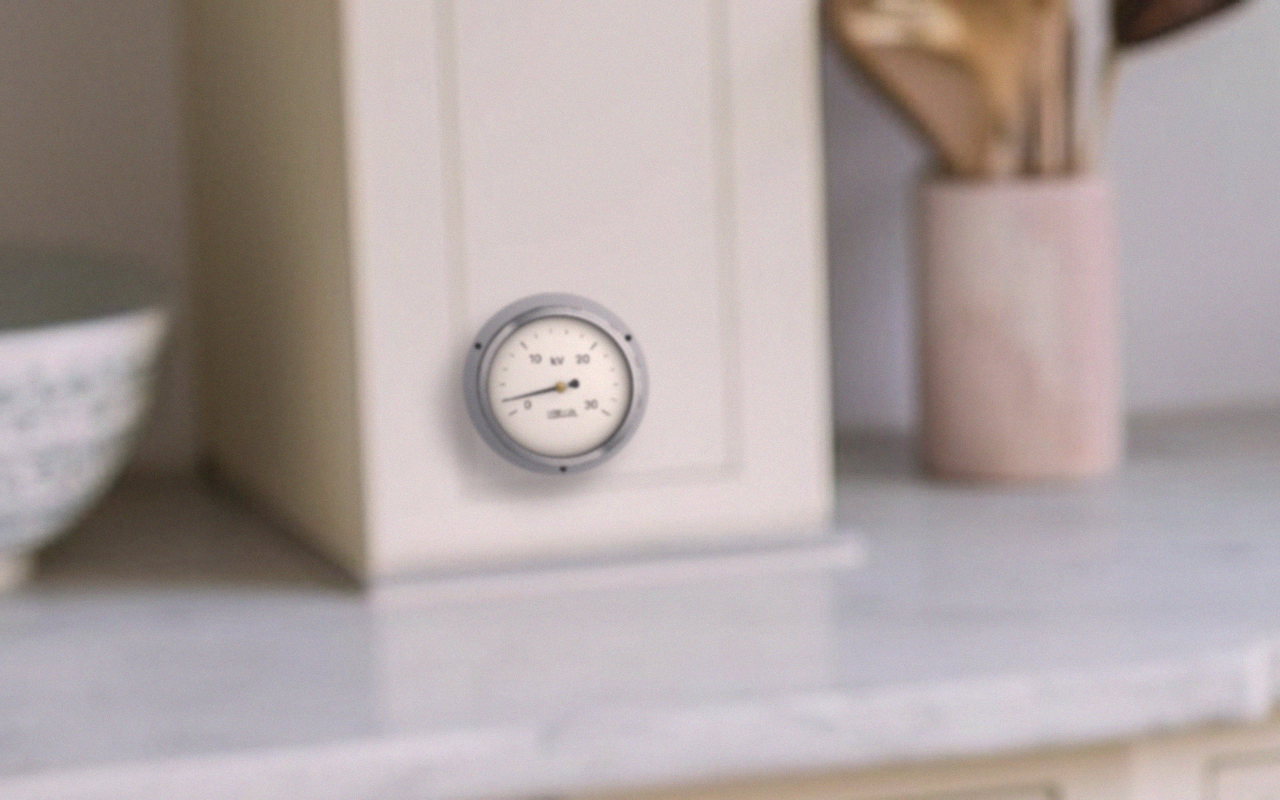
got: 2 kV
